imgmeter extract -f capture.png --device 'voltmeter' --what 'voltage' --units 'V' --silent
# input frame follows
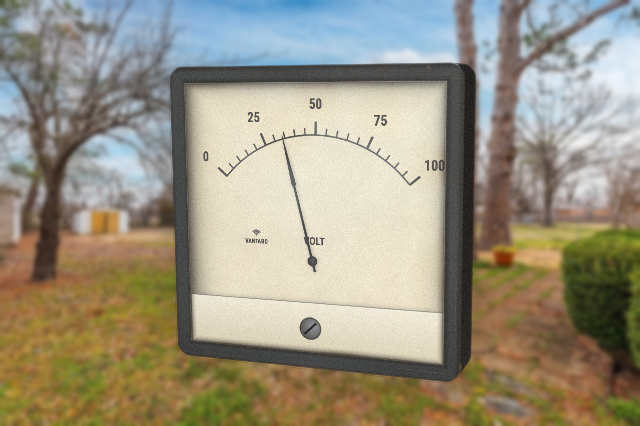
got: 35 V
